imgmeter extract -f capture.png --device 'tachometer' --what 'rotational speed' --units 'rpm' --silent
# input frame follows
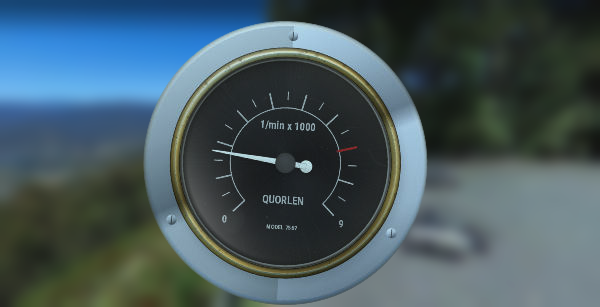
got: 1750 rpm
